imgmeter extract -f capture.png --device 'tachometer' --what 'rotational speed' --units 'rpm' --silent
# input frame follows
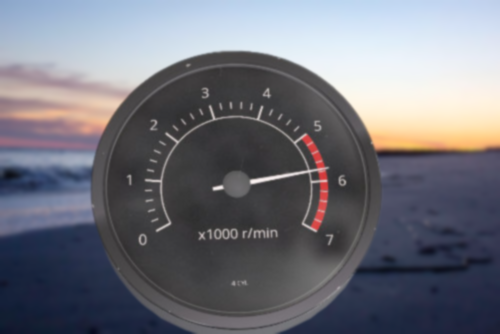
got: 5800 rpm
